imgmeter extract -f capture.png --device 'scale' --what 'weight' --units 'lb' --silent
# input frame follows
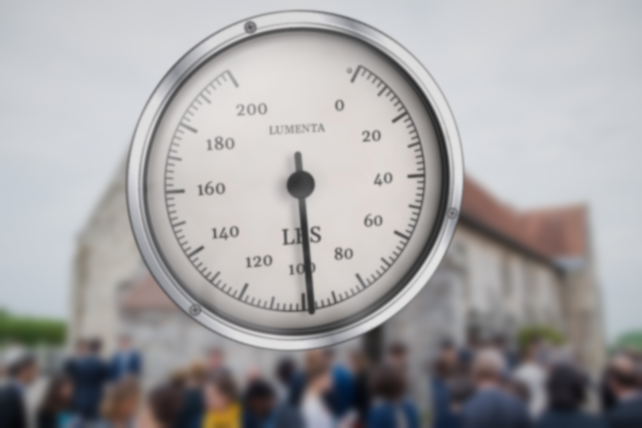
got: 98 lb
